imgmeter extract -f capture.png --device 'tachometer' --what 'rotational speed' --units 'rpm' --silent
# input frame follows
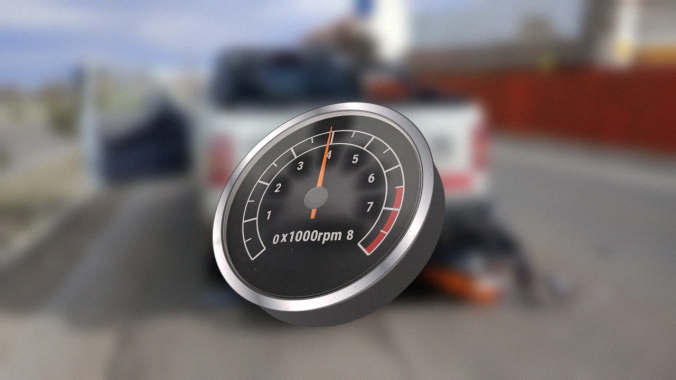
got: 4000 rpm
